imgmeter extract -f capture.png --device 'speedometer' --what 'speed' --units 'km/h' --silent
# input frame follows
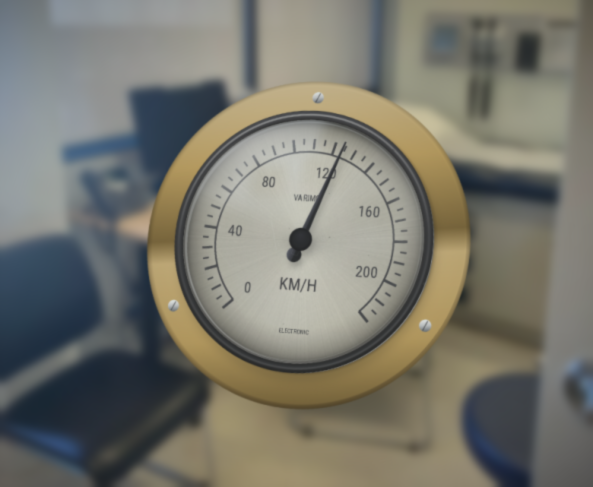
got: 125 km/h
